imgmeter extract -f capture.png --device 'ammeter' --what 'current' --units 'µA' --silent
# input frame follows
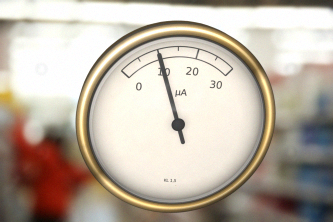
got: 10 µA
